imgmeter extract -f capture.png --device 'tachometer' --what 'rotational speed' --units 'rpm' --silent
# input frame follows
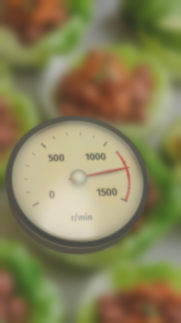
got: 1250 rpm
